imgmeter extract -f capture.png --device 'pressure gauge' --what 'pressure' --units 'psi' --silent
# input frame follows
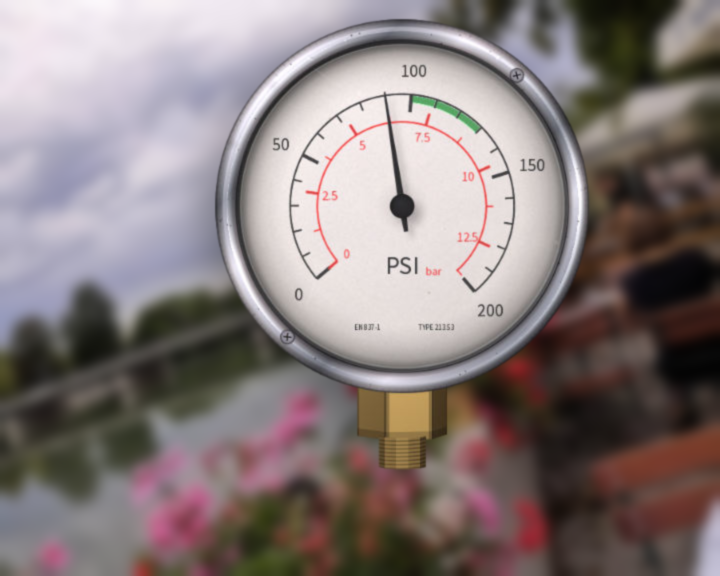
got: 90 psi
